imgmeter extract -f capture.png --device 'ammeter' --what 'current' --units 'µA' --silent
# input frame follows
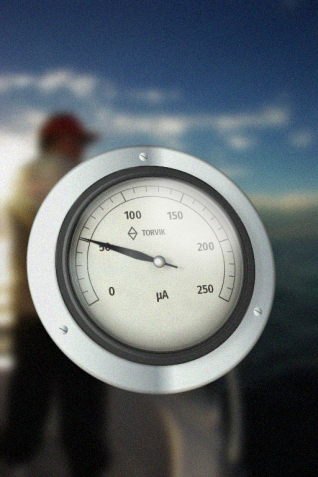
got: 50 µA
